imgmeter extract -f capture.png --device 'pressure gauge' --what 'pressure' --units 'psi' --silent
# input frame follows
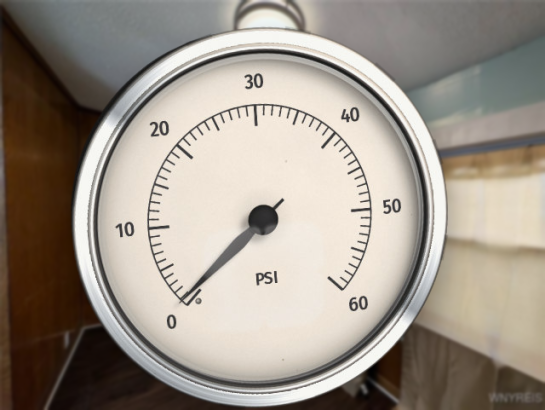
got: 1 psi
